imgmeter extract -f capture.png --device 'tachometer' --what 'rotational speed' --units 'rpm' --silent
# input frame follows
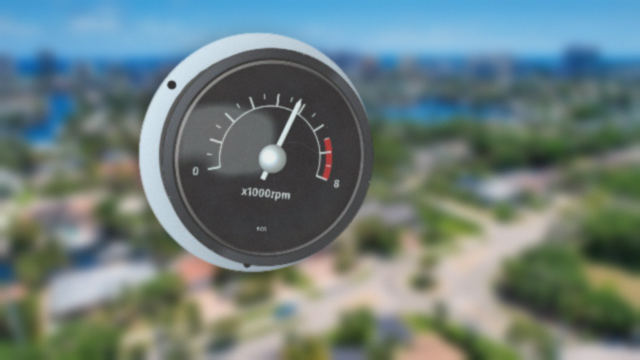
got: 4750 rpm
